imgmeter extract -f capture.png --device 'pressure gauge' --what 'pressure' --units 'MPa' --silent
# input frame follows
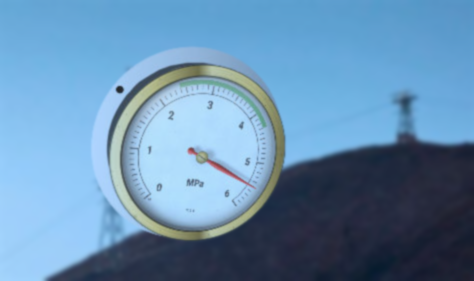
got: 5.5 MPa
